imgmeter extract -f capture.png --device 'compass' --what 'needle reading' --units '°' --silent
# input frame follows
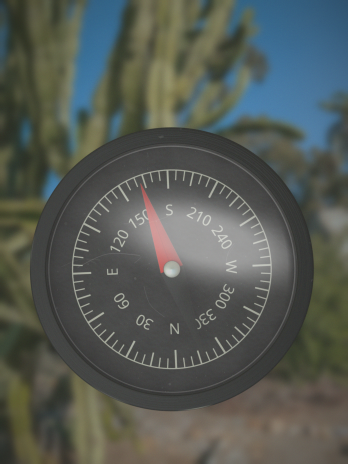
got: 162.5 °
